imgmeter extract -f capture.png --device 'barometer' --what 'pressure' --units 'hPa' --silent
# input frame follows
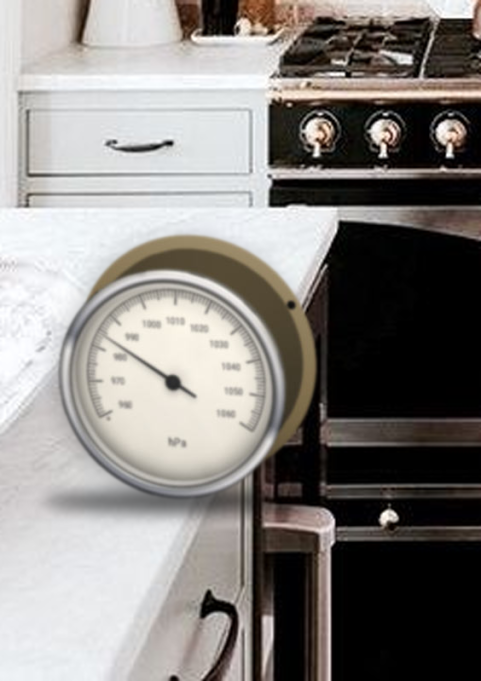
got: 985 hPa
